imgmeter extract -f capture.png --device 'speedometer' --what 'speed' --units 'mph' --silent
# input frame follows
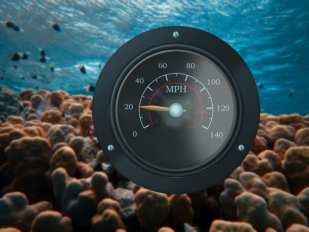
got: 20 mph
